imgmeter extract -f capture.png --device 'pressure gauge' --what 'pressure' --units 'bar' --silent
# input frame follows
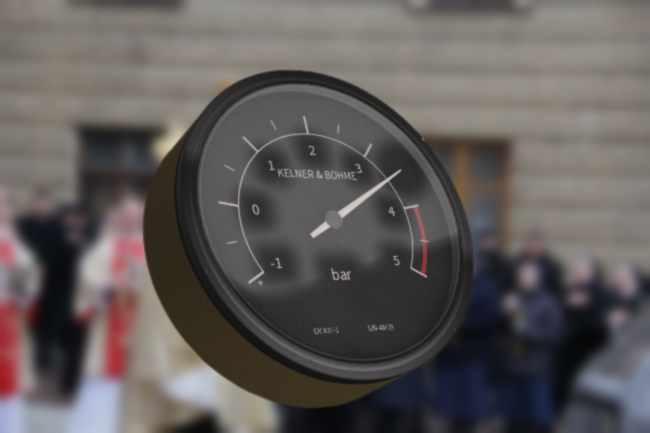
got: 3.5 bar
